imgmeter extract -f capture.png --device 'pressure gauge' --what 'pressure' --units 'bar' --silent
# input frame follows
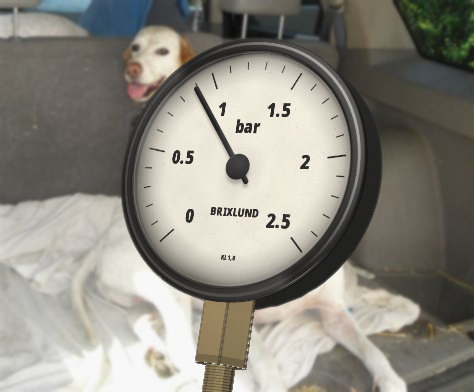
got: 0.9 bar
